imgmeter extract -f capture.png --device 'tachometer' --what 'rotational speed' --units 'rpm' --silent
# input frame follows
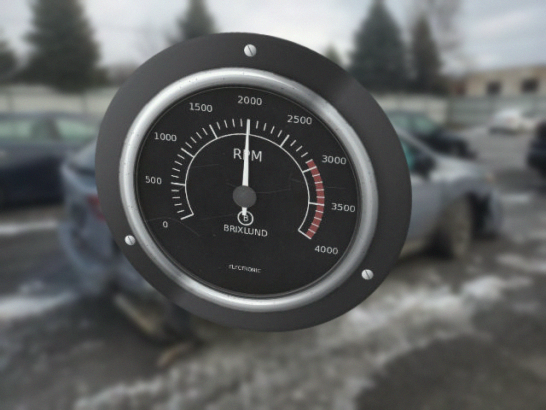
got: 2000 rpm
